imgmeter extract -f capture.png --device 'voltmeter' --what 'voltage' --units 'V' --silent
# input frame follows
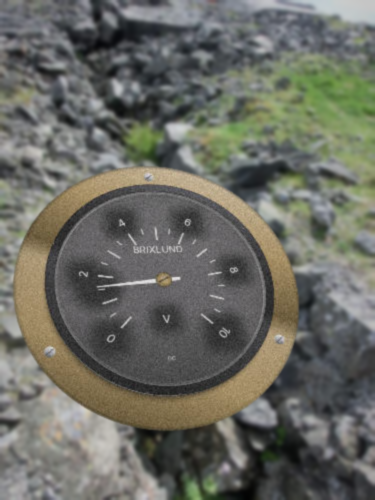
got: 1.5 V
